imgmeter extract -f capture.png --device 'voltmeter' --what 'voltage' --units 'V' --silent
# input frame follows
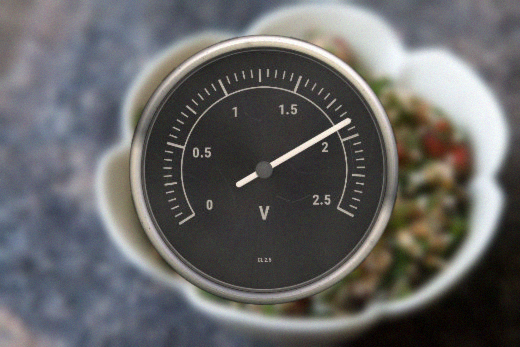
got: 1.9 V
